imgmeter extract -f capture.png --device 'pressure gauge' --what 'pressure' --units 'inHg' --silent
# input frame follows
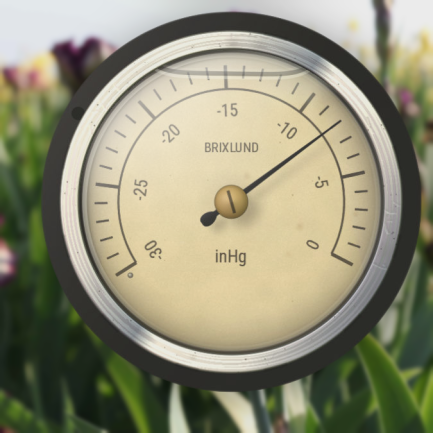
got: -8 inHg
